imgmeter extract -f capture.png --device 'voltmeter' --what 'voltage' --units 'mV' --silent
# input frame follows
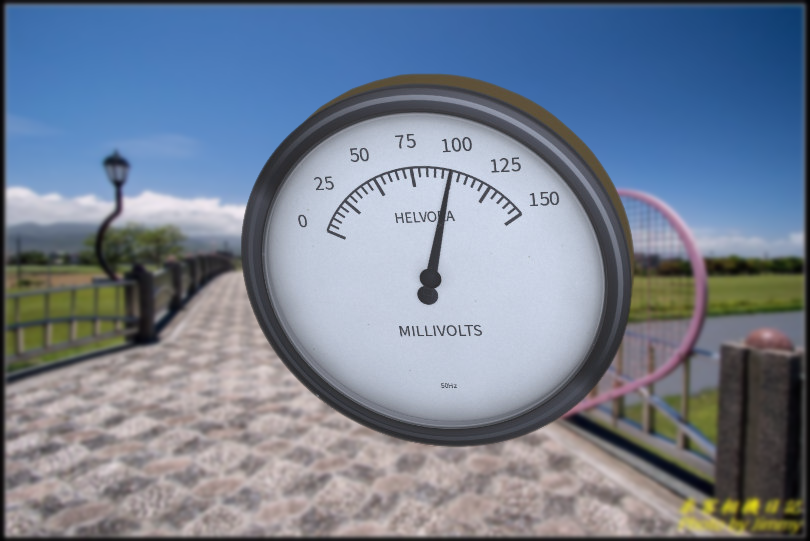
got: 100 mV
